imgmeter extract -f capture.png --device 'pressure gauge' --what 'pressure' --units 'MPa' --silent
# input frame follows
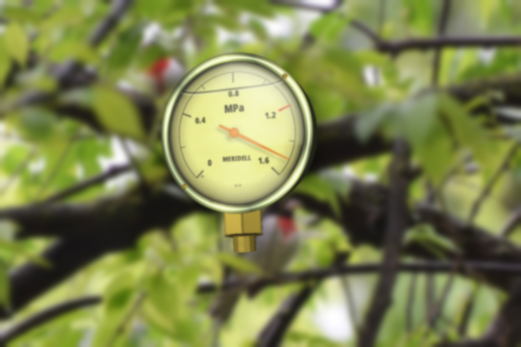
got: 1.5 MPa
